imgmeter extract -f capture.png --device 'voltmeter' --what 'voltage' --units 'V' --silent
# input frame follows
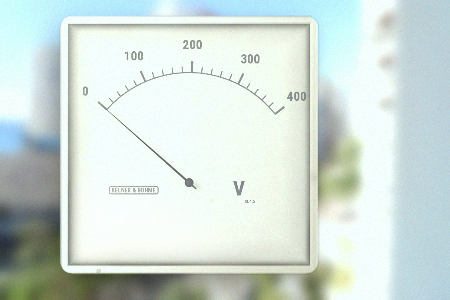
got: 0 V
